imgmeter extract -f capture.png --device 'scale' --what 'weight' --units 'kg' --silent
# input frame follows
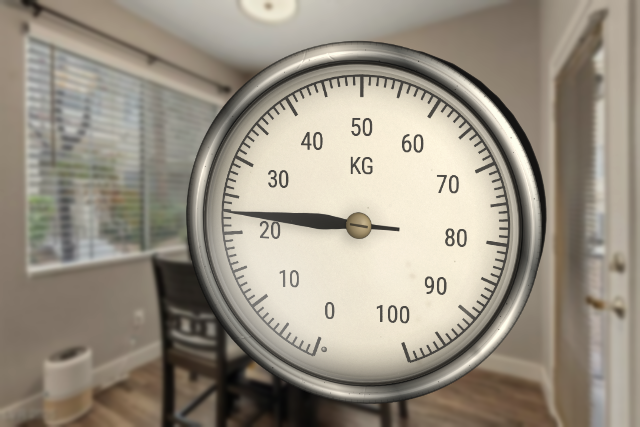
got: 23 kg
